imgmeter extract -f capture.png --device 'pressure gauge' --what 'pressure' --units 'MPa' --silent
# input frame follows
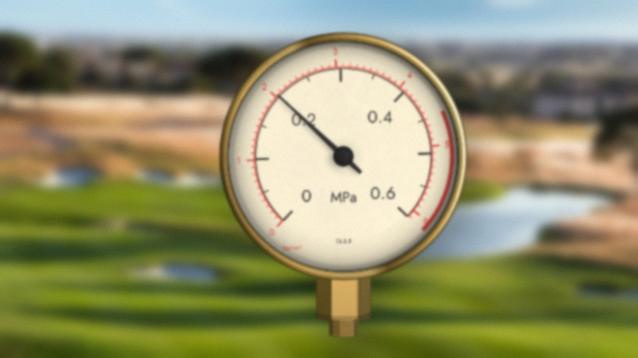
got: 0.2 MPa
